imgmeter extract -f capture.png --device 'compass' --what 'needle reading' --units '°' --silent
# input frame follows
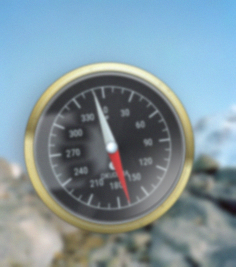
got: 170 °
